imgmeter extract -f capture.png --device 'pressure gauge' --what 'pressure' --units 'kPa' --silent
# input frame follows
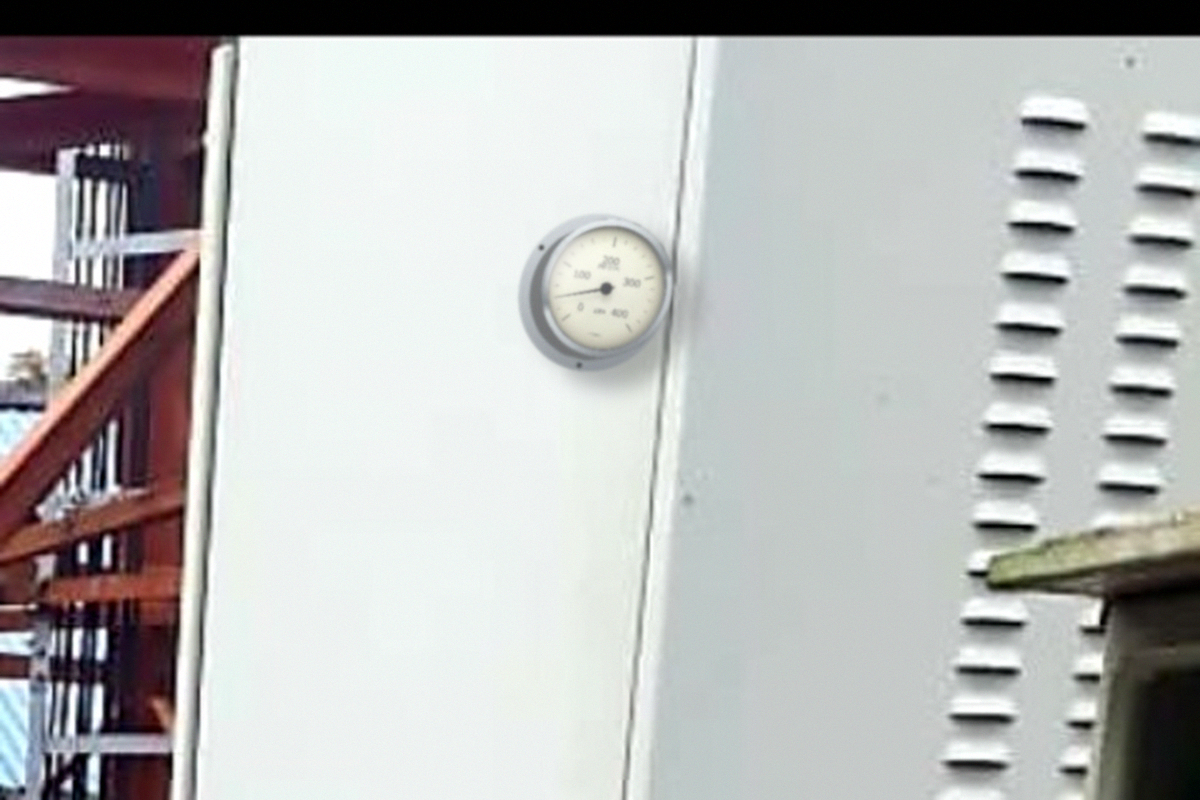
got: 40 kPa
